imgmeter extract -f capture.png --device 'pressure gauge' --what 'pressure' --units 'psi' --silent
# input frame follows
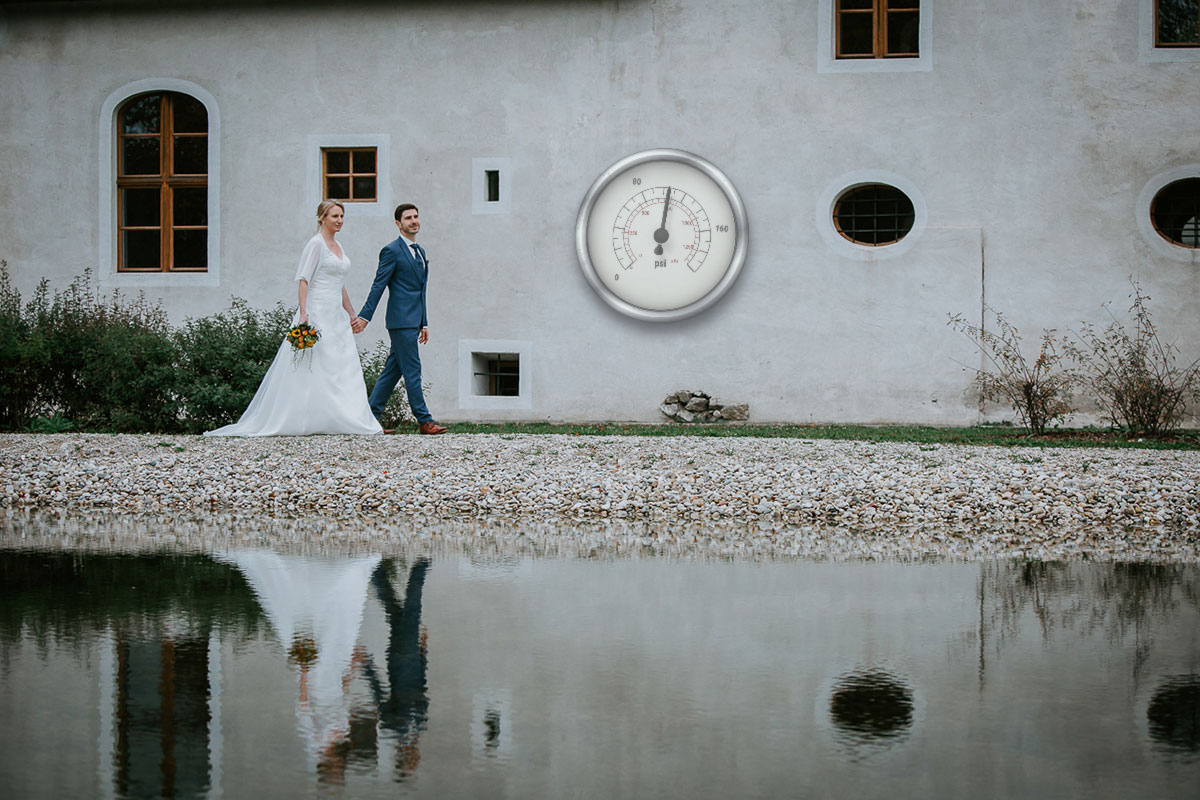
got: 105 psi
